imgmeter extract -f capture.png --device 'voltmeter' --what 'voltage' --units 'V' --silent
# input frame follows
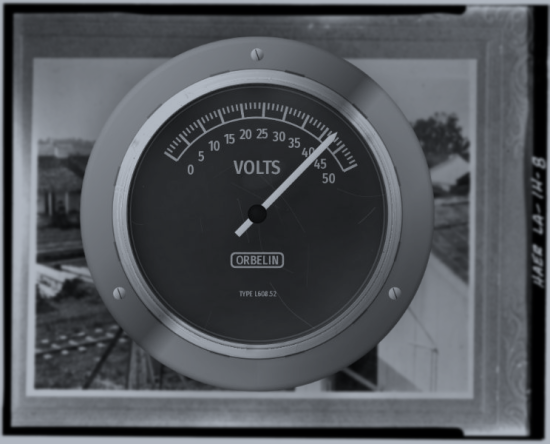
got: 42 V
